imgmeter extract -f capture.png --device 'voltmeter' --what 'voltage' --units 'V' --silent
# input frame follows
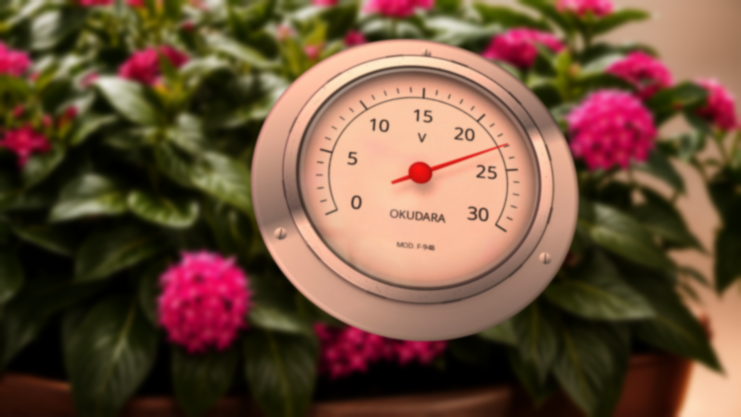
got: 23 V
